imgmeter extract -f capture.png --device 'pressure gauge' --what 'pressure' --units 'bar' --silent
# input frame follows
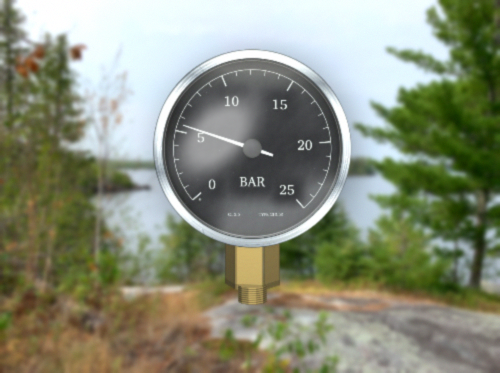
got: 5.5 bar
